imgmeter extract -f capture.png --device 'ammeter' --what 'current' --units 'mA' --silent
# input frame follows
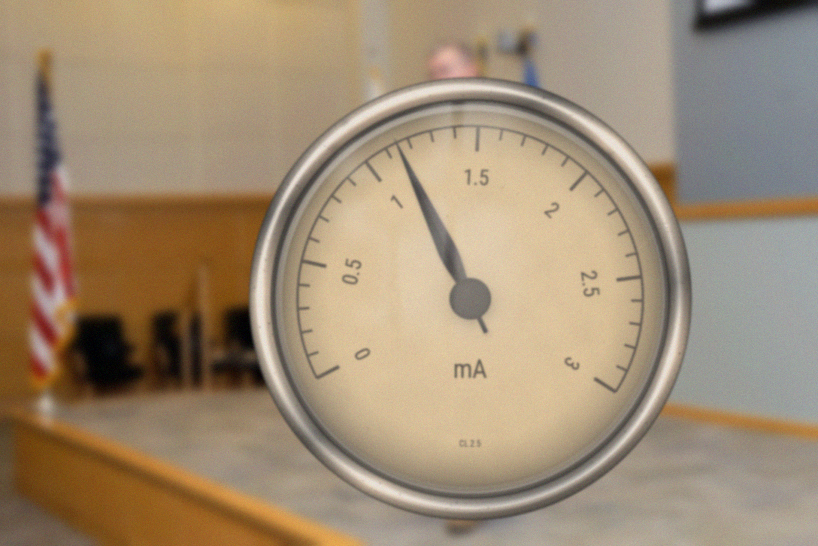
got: 1.15 mA
